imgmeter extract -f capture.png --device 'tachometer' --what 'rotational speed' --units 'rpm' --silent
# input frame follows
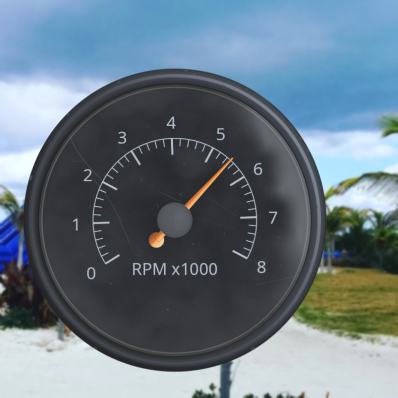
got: 5500 rpm
